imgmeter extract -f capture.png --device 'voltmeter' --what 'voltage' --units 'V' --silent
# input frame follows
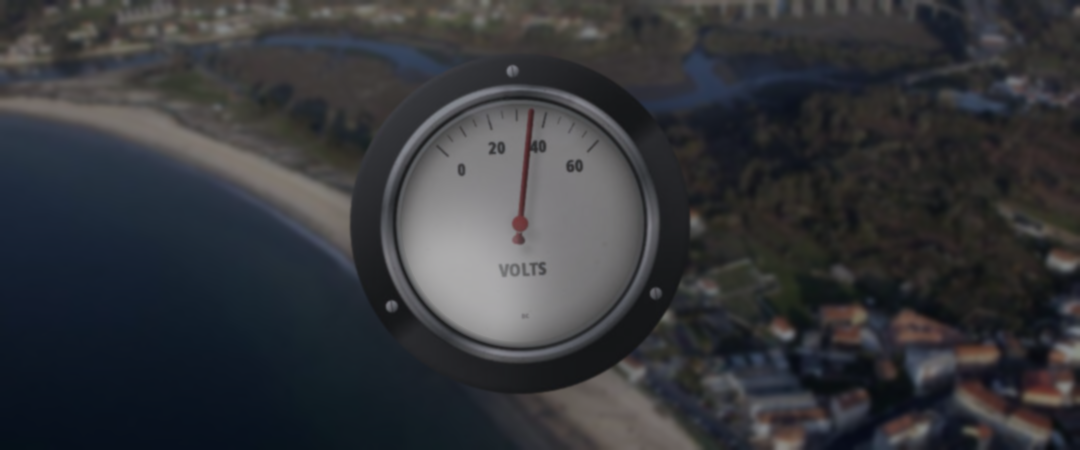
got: 35 V
